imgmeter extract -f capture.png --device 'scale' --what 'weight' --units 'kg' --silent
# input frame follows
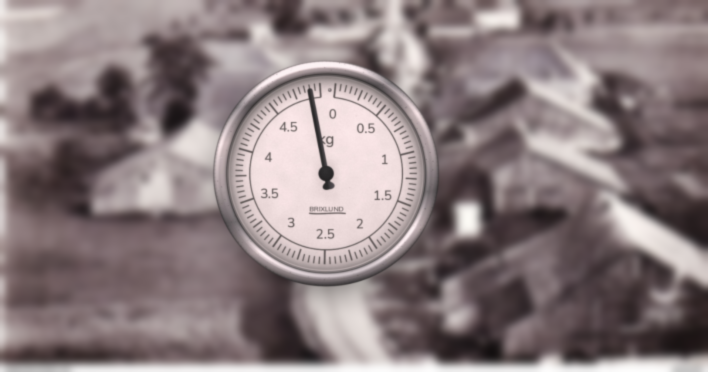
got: 4.9 kg
